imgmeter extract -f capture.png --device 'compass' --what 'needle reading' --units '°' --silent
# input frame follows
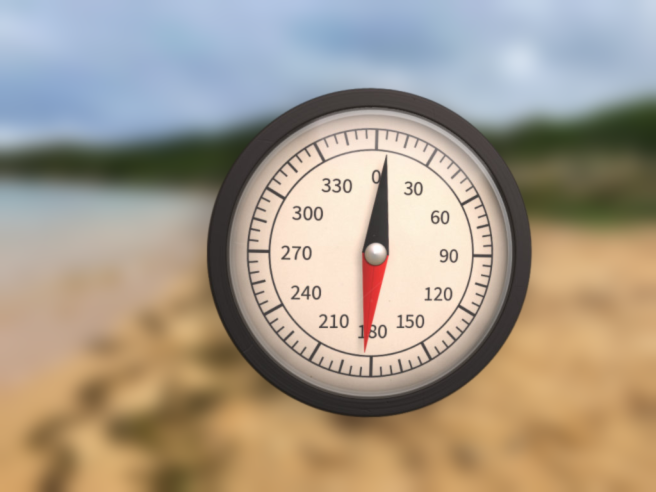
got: 185 °
